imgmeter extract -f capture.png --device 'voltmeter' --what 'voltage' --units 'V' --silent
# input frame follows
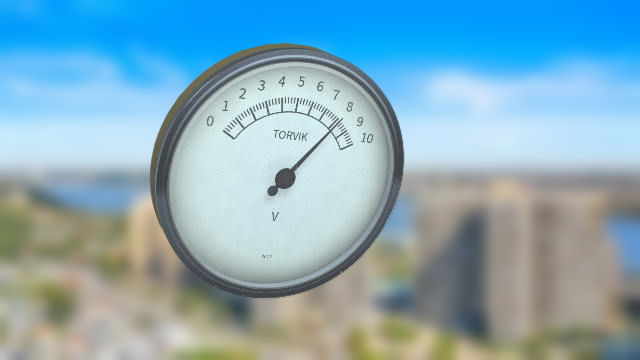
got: 8 V
